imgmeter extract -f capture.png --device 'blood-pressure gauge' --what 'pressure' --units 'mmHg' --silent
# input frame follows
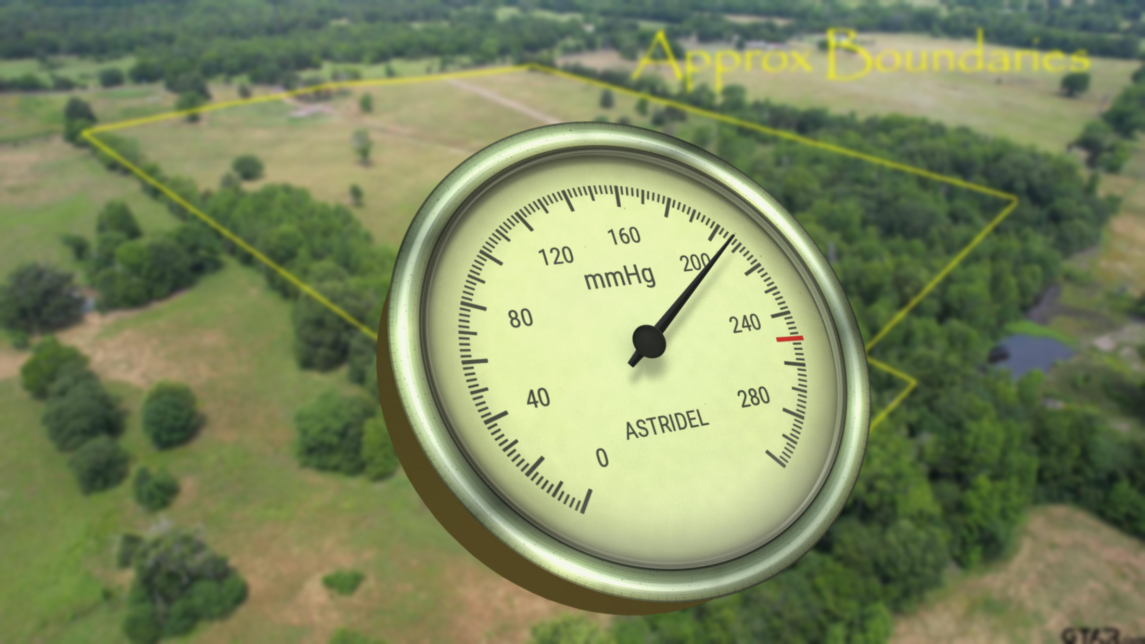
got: 206 mmHg
